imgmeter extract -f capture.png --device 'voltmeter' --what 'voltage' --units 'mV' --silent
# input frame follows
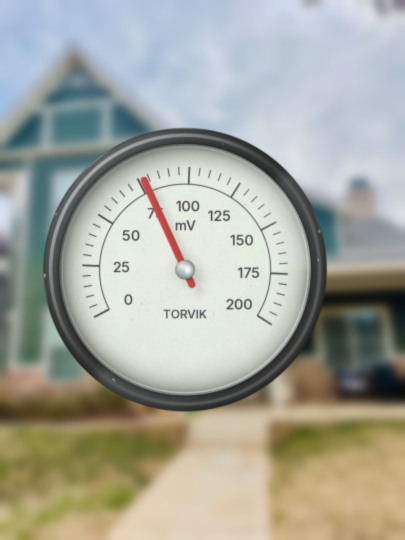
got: 77.5 mV
